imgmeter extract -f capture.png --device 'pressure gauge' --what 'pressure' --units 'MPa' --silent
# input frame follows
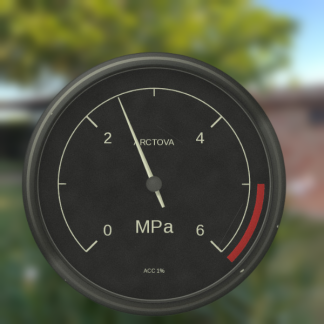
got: 2.5 MPa
